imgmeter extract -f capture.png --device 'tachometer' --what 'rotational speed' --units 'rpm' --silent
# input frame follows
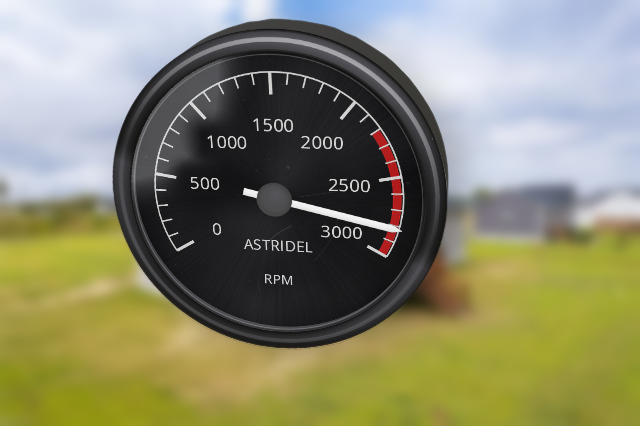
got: 2800 rpm
